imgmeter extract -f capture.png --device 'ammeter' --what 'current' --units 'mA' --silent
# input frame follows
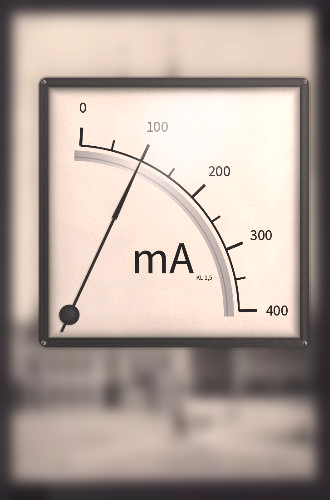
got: 100 mA
